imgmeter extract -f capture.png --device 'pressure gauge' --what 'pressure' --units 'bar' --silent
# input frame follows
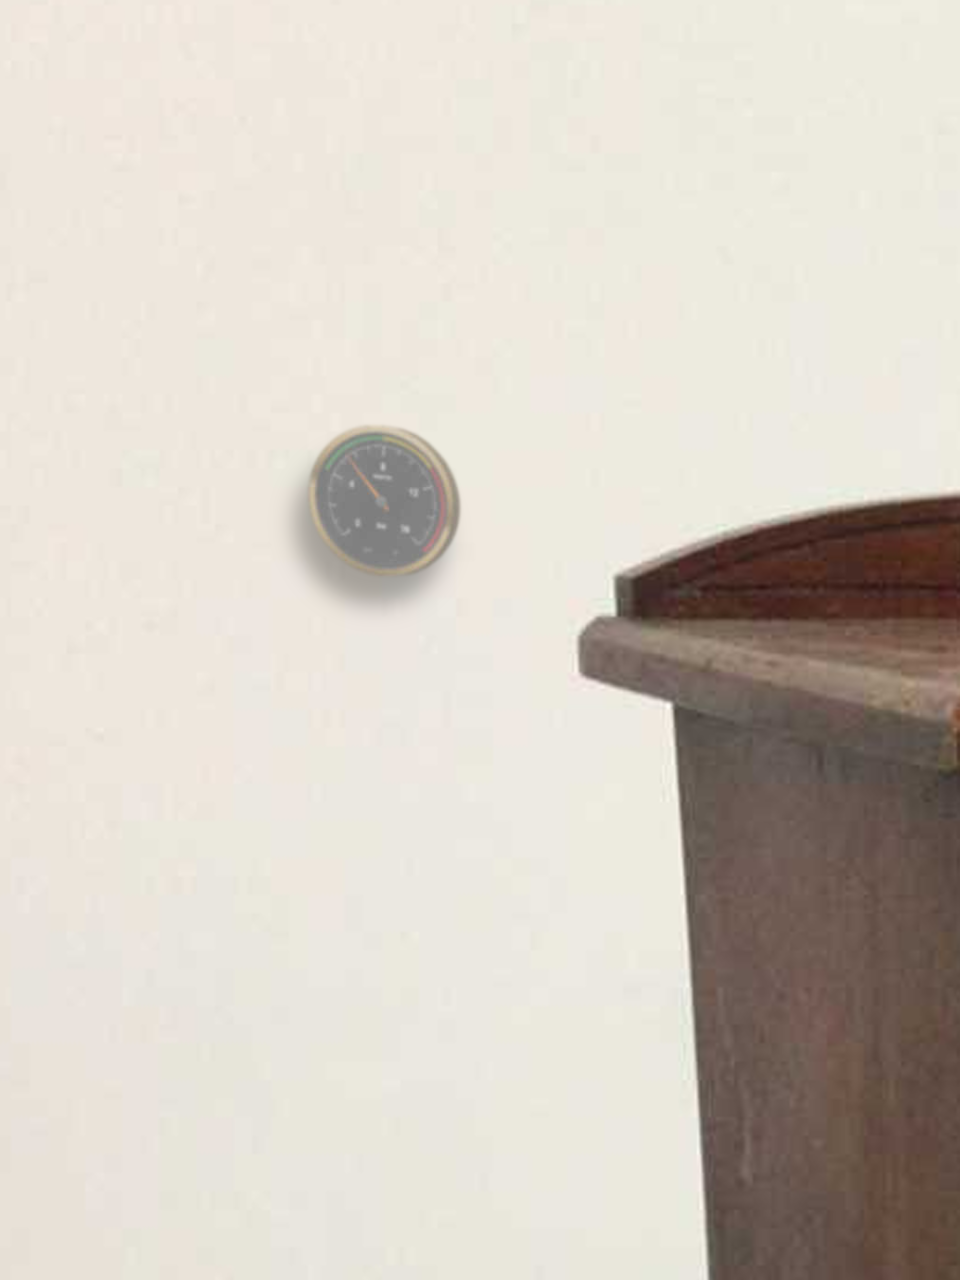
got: 5.5 bar
